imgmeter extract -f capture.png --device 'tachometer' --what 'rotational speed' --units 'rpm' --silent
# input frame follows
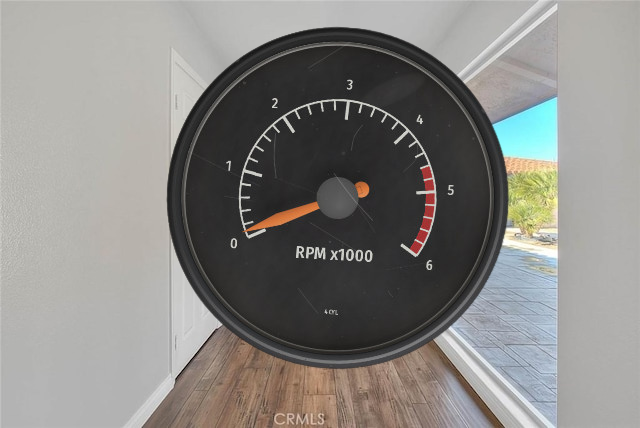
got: 100 rpm
